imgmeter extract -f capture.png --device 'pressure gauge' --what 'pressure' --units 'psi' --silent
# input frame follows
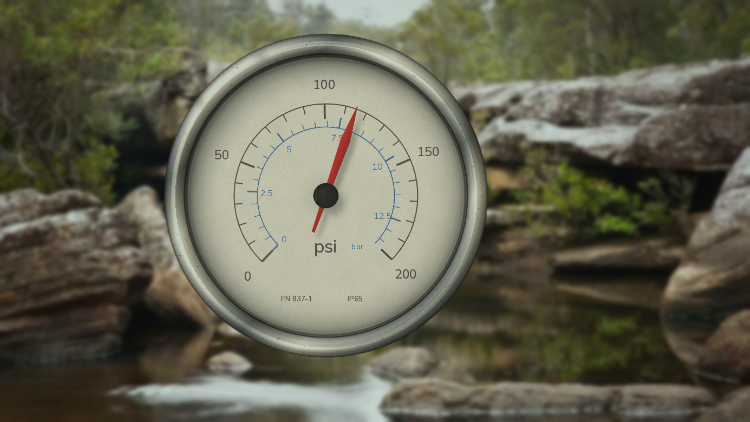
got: 115 psi
